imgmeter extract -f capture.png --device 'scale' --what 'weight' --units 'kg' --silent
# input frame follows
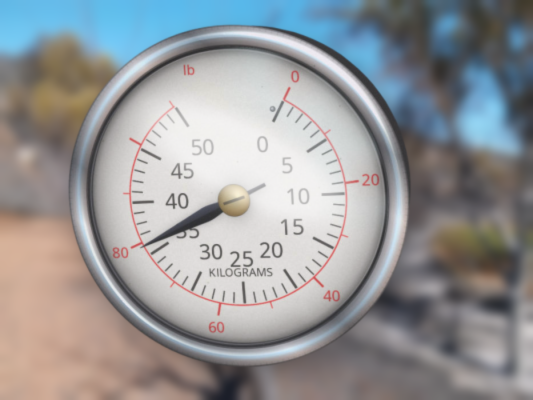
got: 36 kg
